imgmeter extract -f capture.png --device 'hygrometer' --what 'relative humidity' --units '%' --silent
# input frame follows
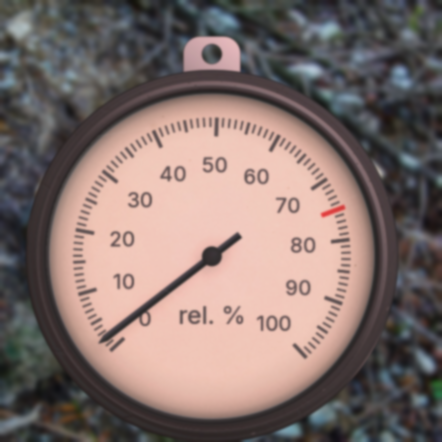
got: 2 %
